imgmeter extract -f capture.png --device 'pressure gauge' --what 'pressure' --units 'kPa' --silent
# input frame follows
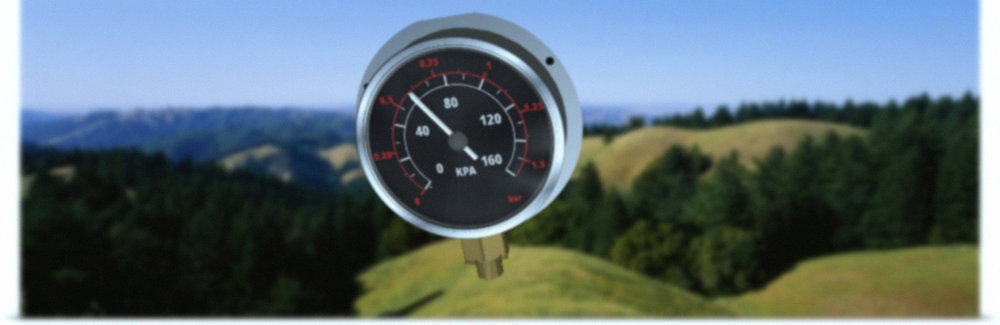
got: 60 kPa
